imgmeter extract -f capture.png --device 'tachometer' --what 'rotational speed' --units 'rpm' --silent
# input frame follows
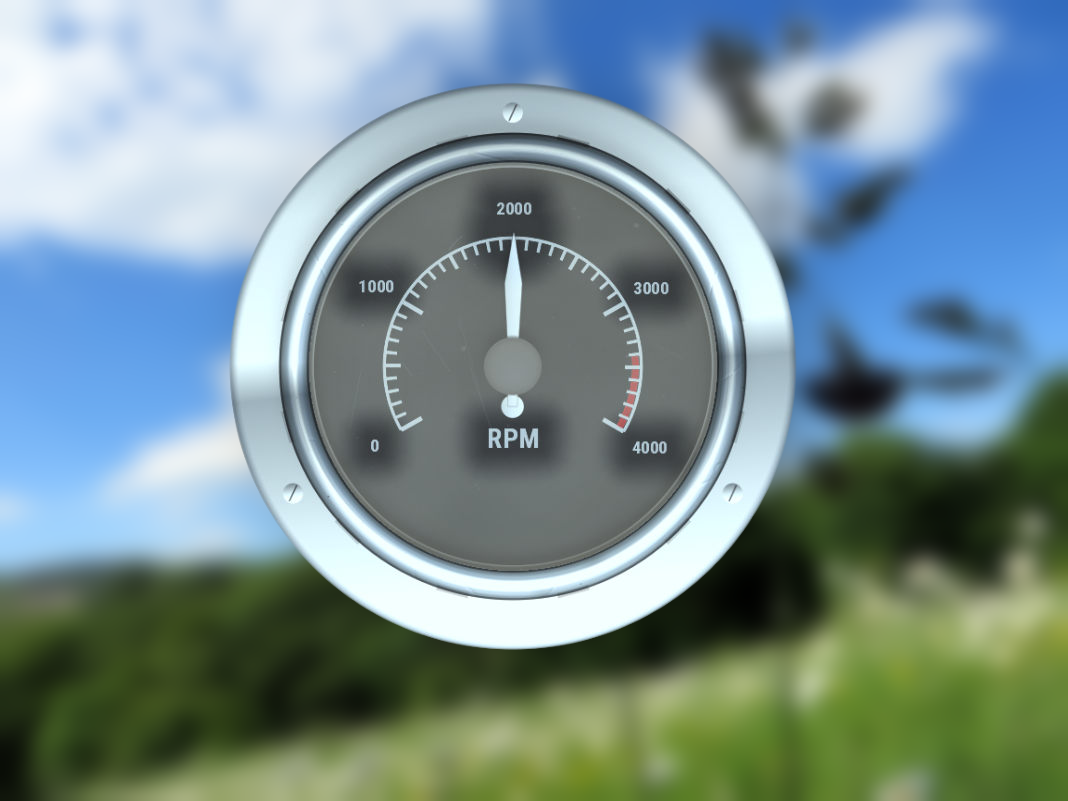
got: 2000 rpm
